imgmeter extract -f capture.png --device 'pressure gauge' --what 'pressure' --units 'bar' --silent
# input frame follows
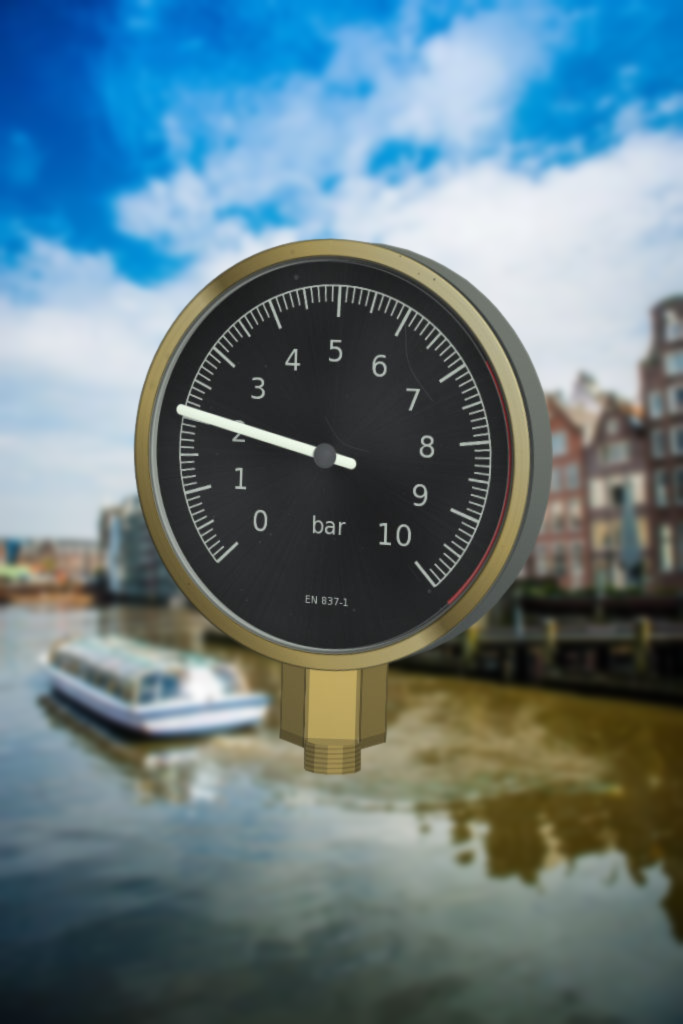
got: 2.1 bar
